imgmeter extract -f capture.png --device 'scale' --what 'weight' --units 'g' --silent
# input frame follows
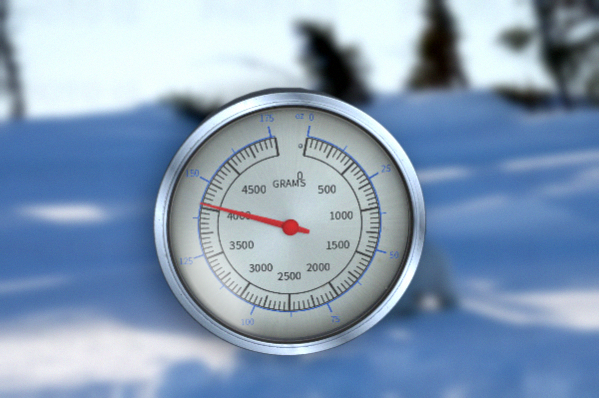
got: 4050 g
